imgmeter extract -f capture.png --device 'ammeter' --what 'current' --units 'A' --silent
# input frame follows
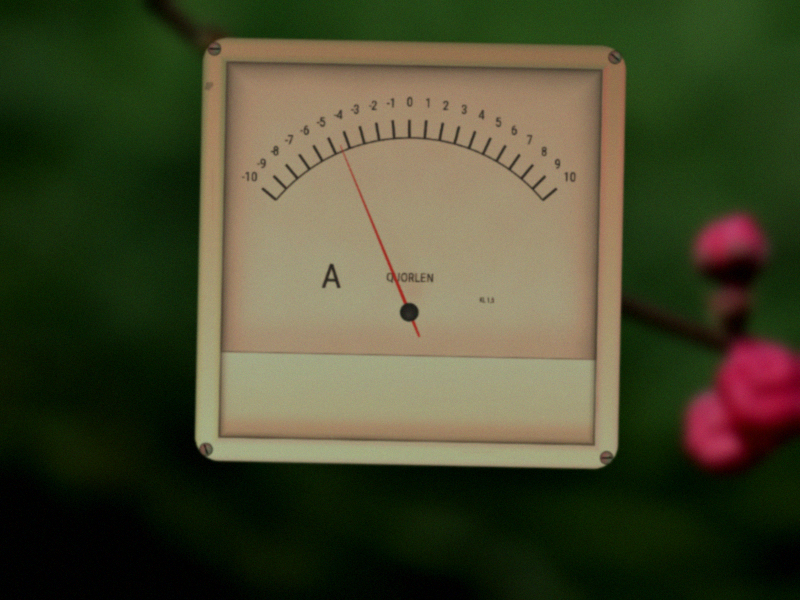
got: -4.5 A
